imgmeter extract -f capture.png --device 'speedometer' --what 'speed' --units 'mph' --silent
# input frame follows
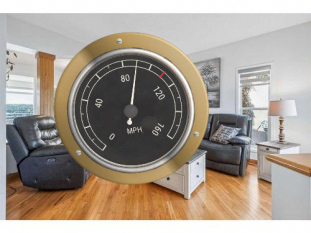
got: 90 mph
